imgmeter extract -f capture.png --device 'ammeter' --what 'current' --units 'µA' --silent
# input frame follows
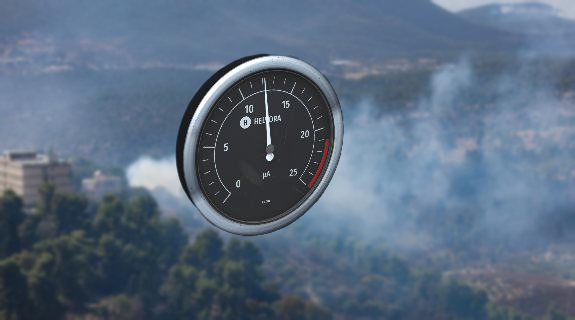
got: 12 µA
